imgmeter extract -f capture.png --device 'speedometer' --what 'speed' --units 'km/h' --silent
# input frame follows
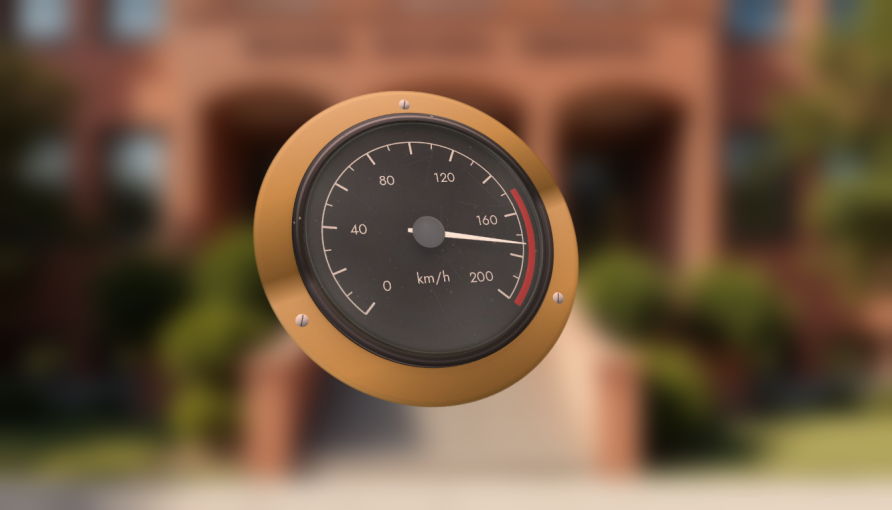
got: 175 km/h
